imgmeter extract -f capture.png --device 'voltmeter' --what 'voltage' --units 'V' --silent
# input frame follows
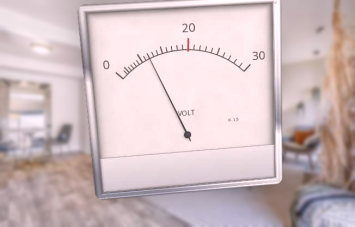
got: 12 V
